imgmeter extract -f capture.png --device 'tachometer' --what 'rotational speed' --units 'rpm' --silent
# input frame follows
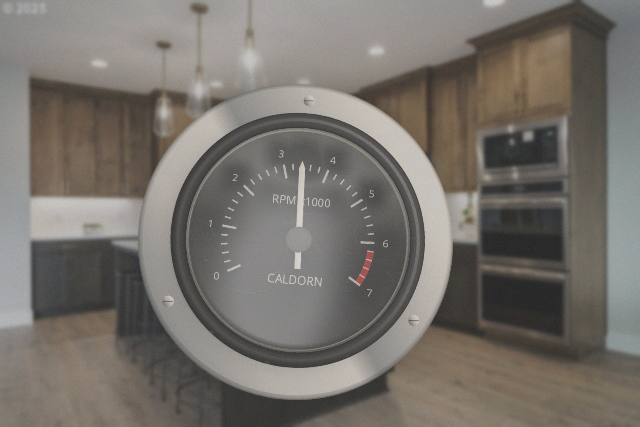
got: 3400 rpm
